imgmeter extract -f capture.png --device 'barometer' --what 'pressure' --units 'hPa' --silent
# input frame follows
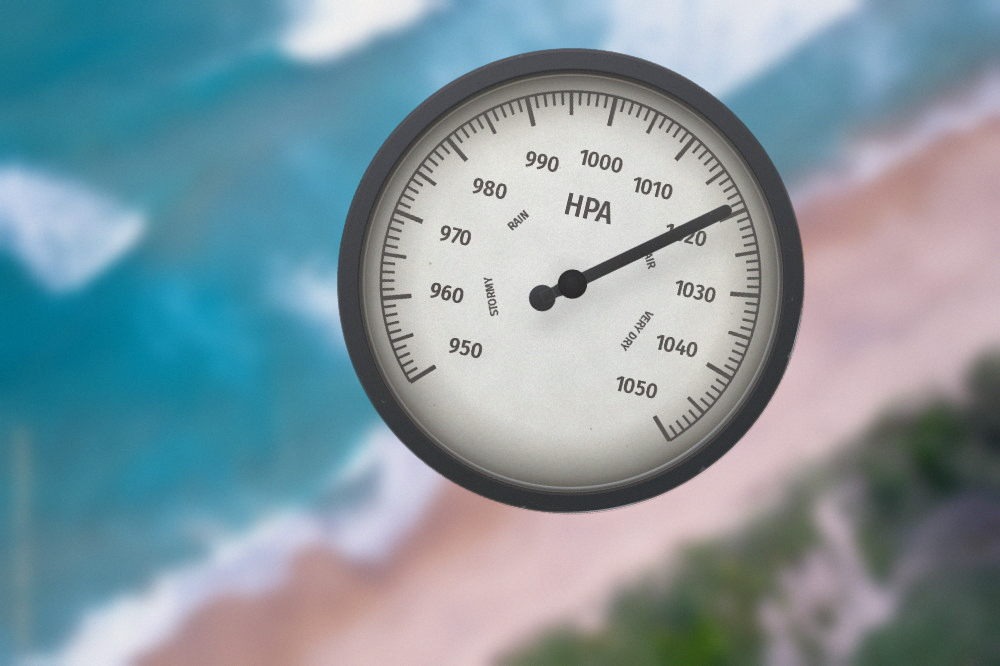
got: 1019 hPa
